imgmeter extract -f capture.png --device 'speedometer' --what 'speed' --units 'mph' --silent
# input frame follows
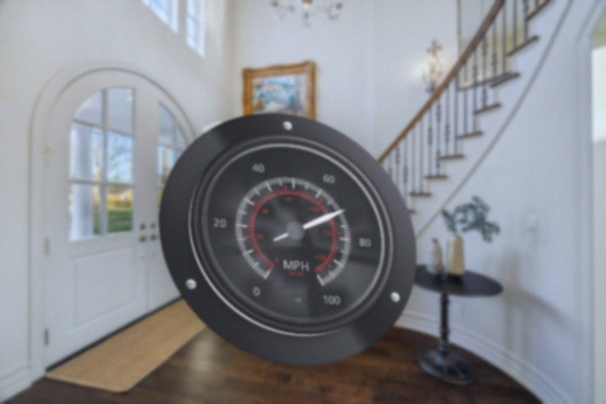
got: 70 mph
